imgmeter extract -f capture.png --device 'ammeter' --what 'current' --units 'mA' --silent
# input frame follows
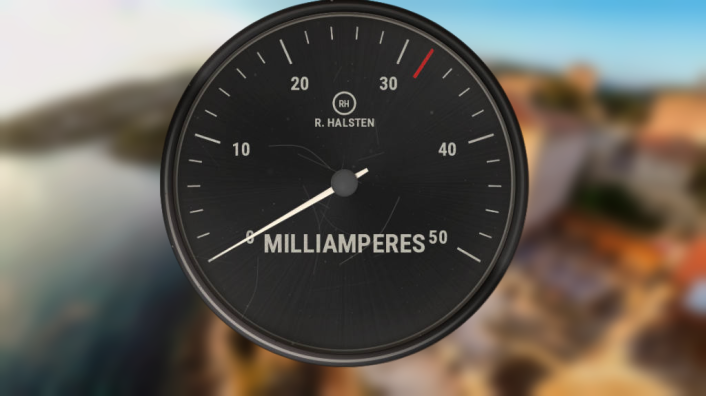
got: 0 mA
